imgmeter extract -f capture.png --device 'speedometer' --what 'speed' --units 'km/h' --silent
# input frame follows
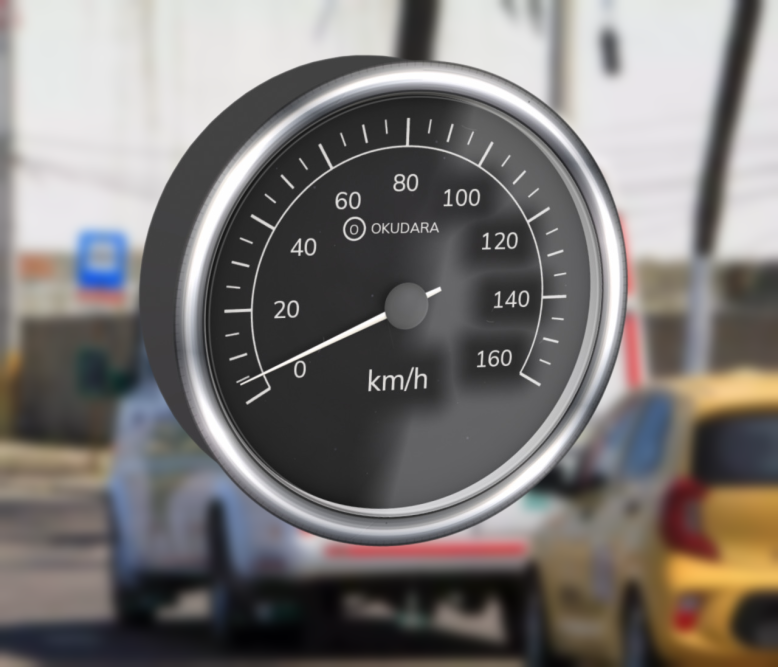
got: 5 km/h
